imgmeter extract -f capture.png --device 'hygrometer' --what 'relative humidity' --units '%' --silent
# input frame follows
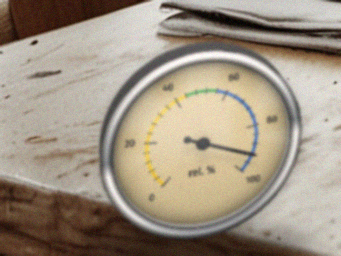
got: 92 %
